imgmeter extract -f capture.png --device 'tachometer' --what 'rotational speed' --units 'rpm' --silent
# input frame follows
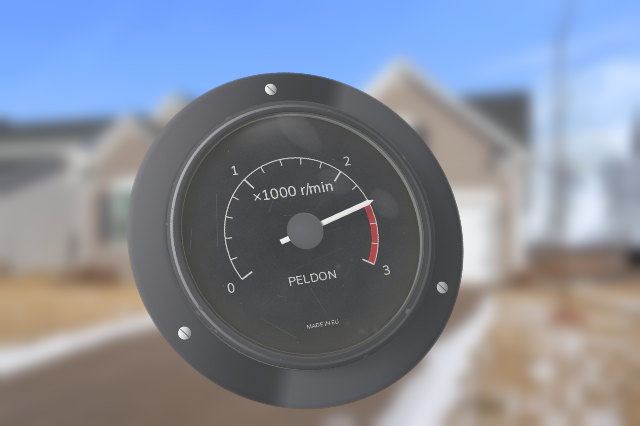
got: 2400 rpm
